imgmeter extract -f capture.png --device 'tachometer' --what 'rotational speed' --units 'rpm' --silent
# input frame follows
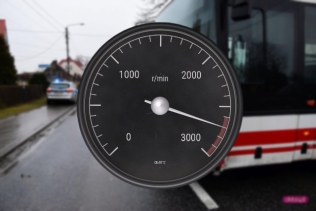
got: 2700 rpm
